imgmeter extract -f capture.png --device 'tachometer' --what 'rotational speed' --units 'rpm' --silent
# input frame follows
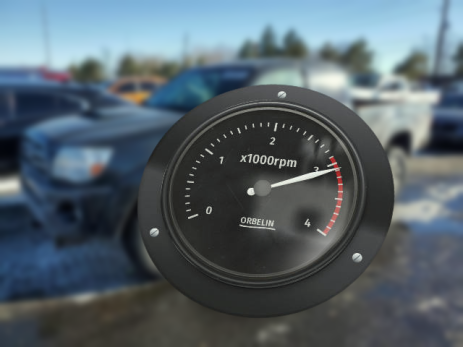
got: 3100 rpm
